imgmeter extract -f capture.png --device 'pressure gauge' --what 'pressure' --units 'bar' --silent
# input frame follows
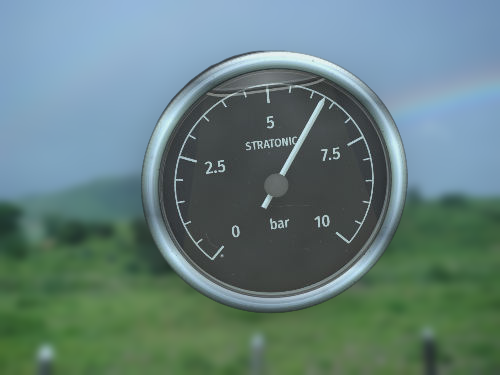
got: 6.25 bar
